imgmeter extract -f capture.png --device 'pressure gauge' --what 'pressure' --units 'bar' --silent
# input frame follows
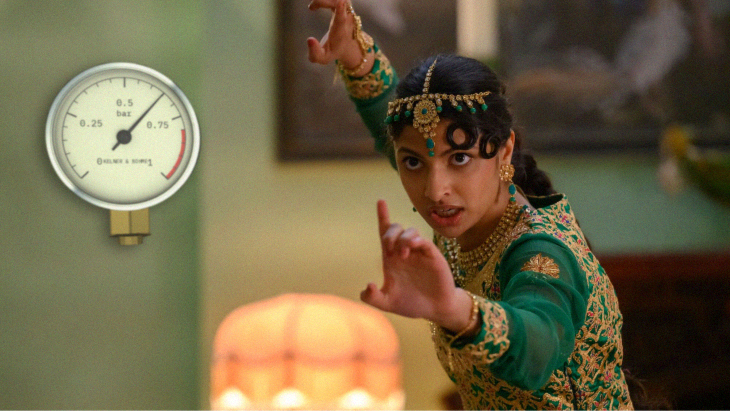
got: 0.65 bar
